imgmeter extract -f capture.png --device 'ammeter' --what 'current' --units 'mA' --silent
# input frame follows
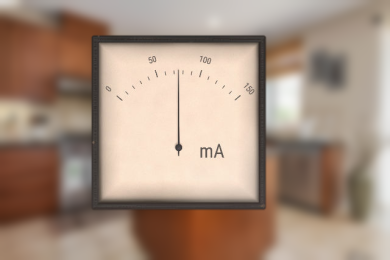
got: 75 mA
